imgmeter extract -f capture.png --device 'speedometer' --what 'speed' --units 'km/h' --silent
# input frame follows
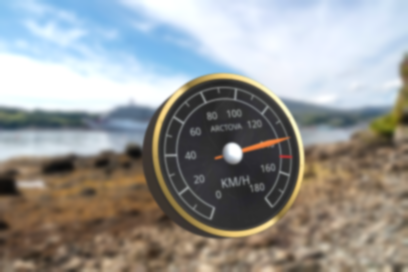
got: 140 km/h
